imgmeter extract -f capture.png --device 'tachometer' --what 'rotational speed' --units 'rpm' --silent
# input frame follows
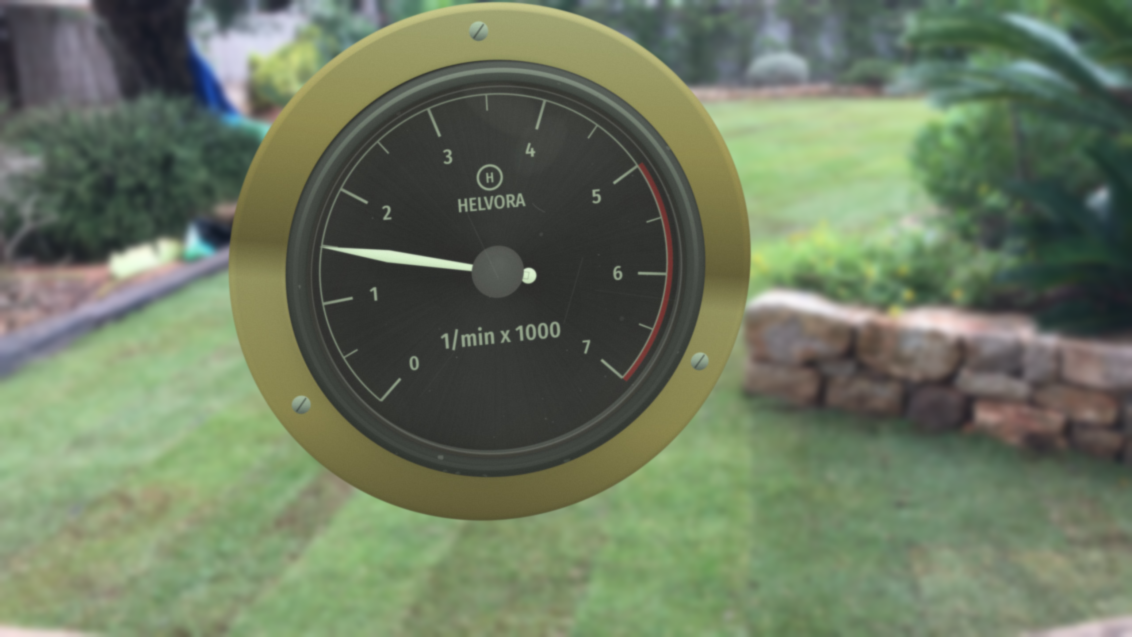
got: 1500 rpm
